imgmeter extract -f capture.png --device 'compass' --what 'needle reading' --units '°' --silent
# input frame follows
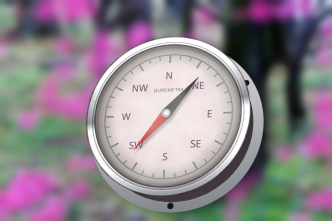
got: 220 °
